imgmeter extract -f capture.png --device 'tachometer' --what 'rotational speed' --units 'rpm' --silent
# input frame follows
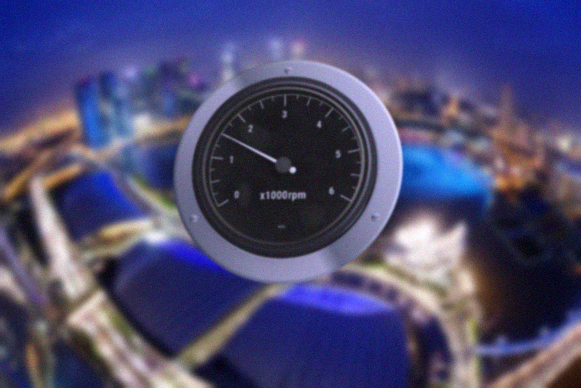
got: 1500 rpm
